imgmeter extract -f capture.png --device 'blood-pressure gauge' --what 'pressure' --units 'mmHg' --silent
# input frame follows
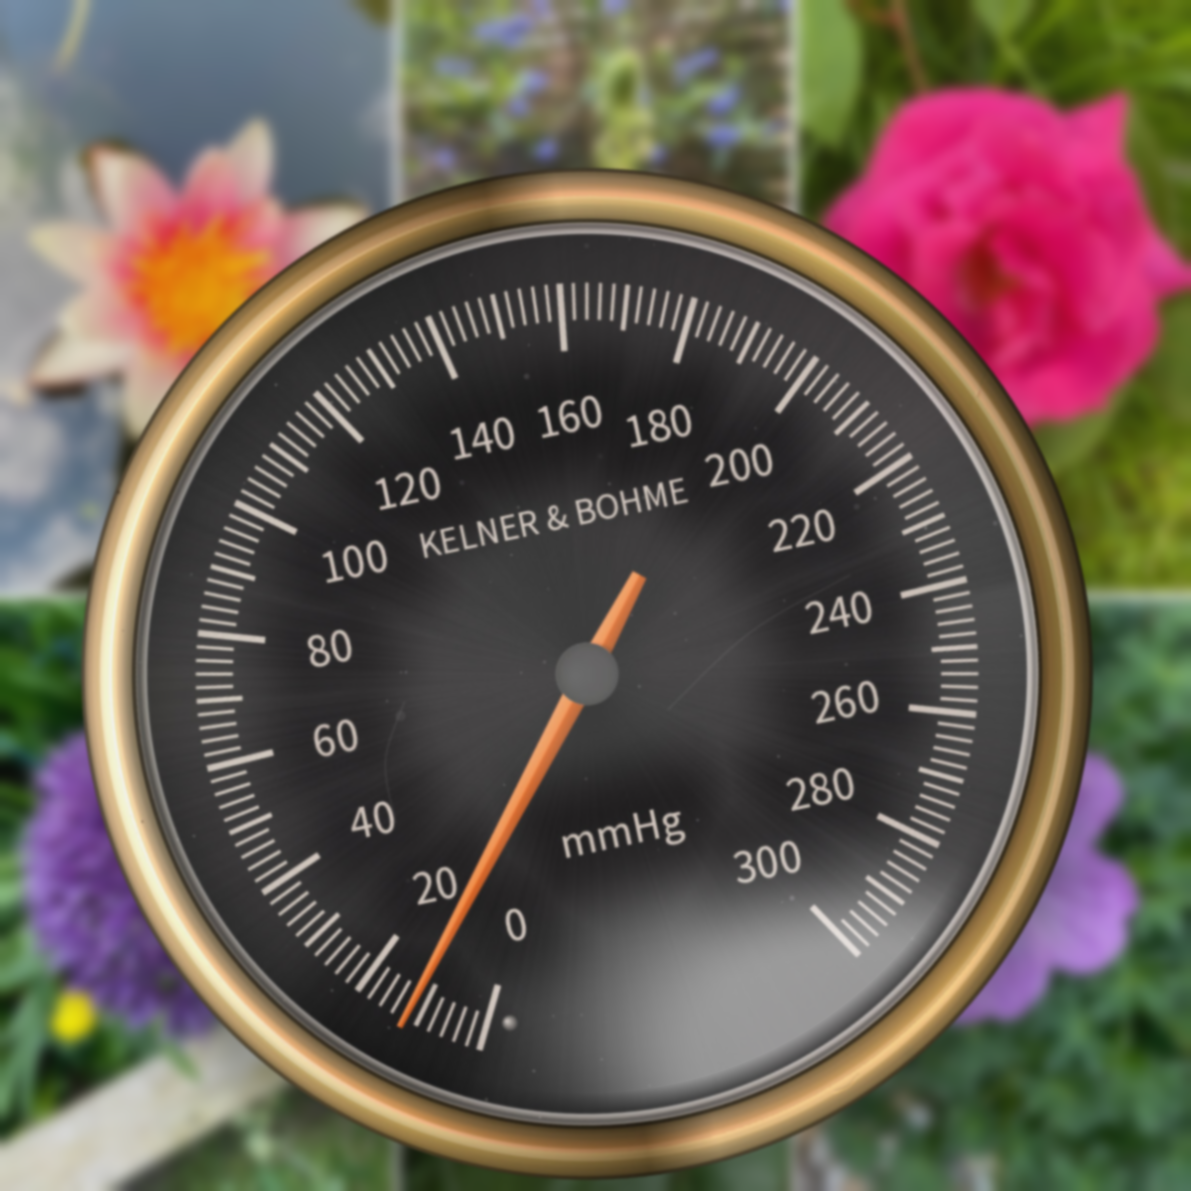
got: 12 mmHg
